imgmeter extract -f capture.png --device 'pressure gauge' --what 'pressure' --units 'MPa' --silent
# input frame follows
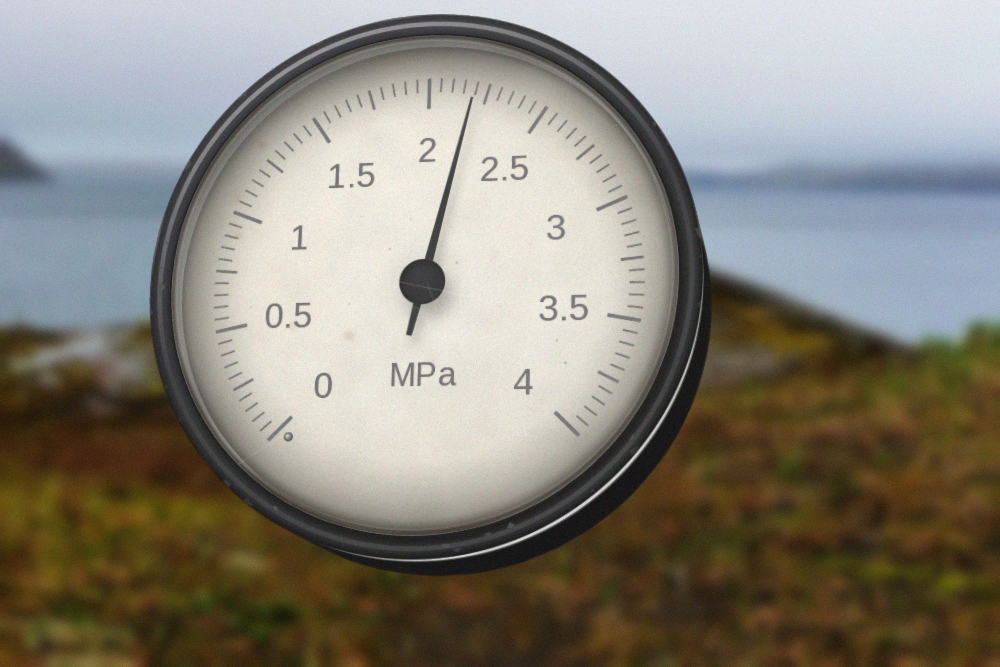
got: 2.2 MPa
